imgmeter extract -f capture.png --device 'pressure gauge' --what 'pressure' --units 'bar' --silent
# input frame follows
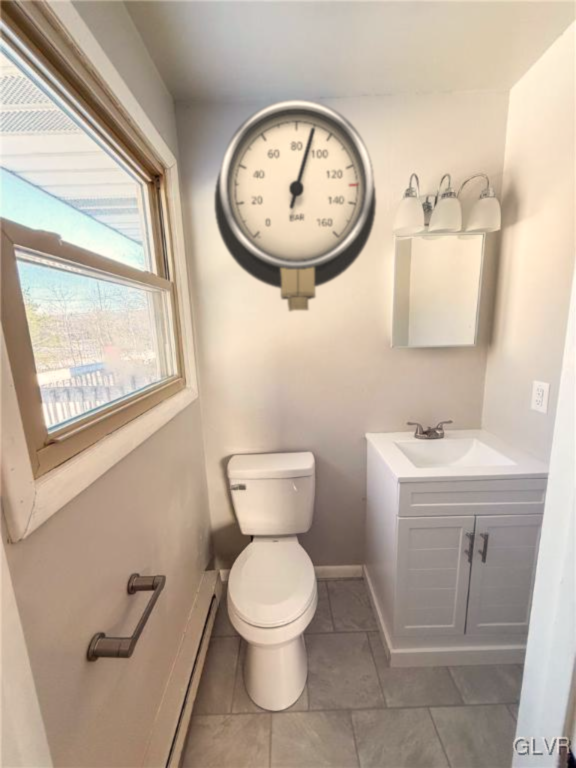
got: 90 bar
